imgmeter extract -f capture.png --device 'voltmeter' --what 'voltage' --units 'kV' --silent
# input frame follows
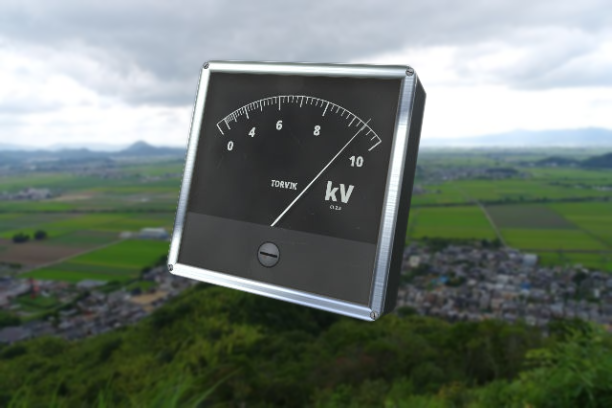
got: 9.4 kV
